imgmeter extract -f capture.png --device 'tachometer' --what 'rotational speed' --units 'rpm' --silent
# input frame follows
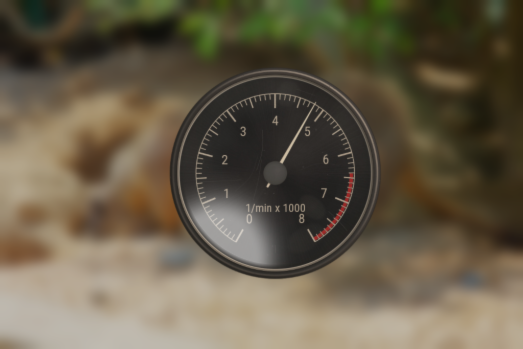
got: 4800 rpm
